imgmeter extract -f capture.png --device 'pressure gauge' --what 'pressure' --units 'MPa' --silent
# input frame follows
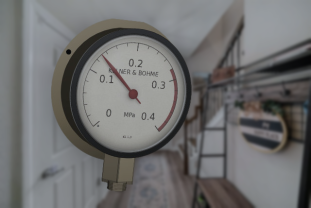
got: 0.13 MPa
